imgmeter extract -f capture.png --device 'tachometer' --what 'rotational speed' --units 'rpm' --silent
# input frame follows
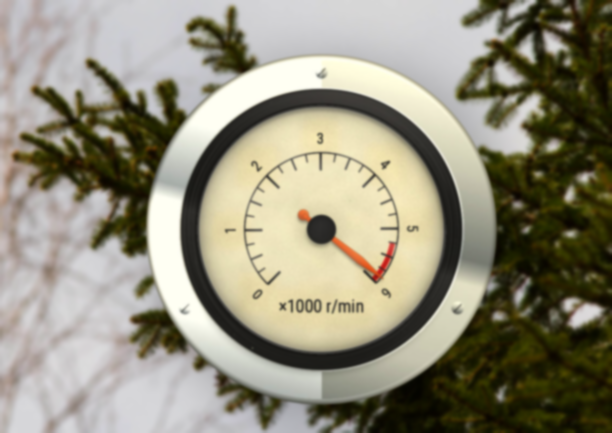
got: 5875 rpm
